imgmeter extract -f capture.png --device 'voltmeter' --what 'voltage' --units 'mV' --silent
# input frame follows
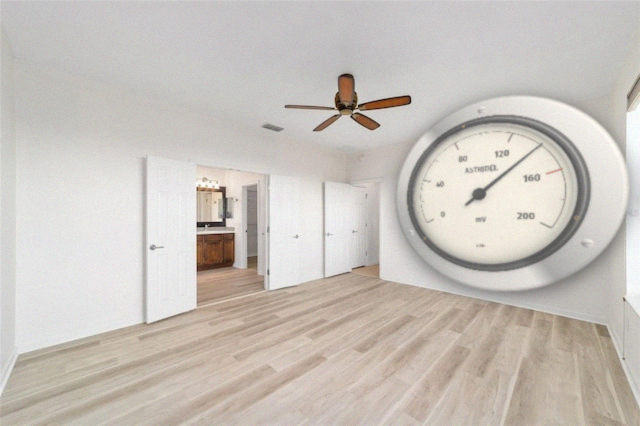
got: 140 mV
